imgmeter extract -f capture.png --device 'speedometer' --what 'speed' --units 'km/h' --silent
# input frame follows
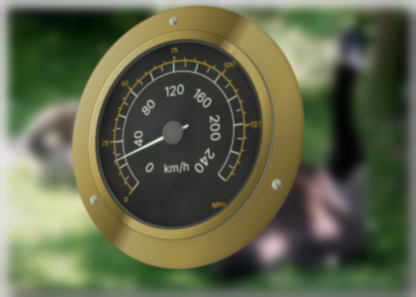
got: 25 km/h
